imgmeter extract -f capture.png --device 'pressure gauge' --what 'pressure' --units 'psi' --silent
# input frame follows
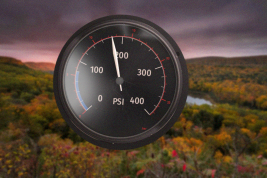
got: 180 psi
